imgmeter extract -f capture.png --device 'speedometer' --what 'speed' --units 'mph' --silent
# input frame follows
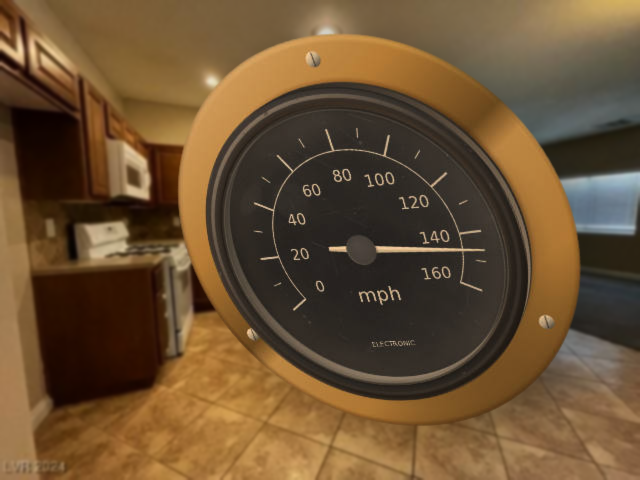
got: 145 mph
